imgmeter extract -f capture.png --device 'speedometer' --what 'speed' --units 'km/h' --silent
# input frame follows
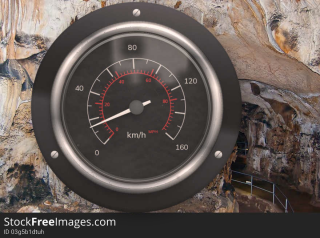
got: 15 km/h
